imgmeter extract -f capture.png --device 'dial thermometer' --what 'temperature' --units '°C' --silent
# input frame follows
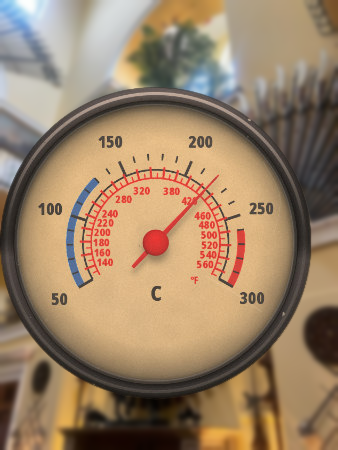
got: 220 °C
